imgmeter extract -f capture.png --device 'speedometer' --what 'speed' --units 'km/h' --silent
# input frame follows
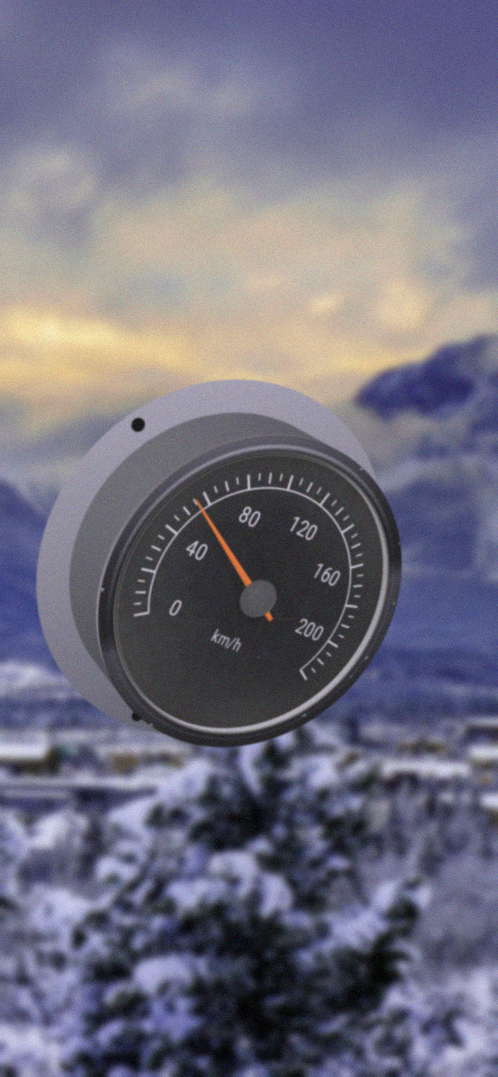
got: 55 km/h
